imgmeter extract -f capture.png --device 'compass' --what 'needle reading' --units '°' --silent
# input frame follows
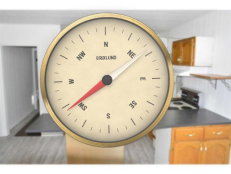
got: 235 °
